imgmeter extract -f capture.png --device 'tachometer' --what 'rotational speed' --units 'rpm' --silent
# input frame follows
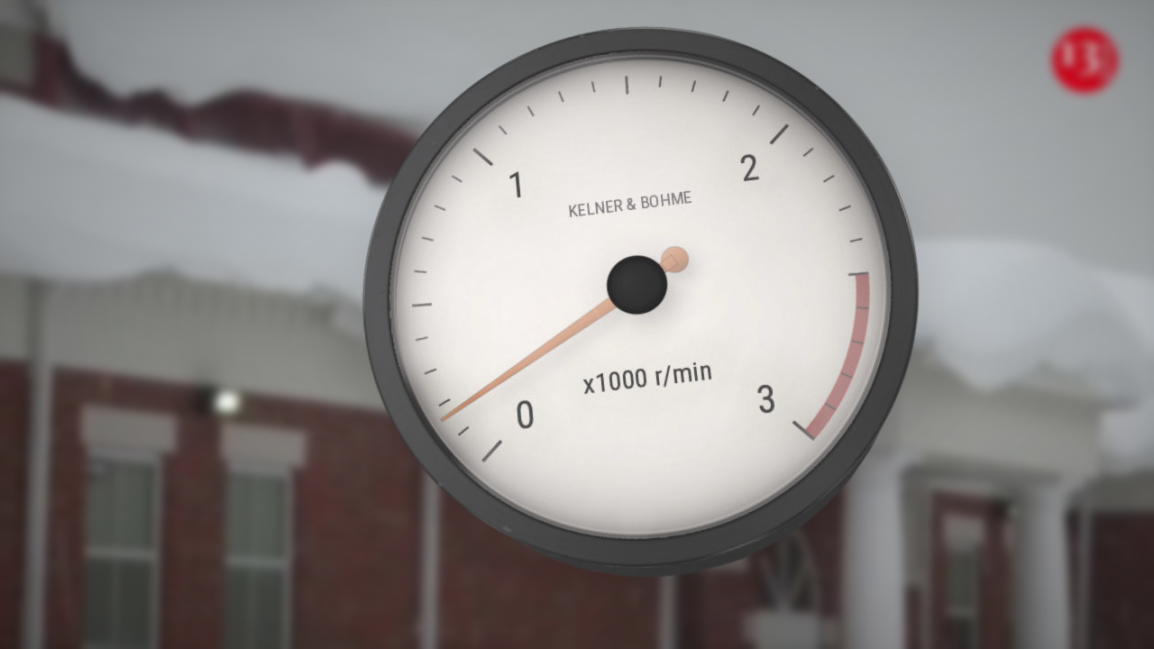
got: 150 rpm
